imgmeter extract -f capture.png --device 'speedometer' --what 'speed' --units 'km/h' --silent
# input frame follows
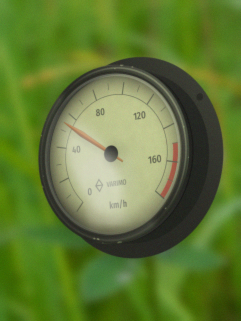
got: 55 km/h
